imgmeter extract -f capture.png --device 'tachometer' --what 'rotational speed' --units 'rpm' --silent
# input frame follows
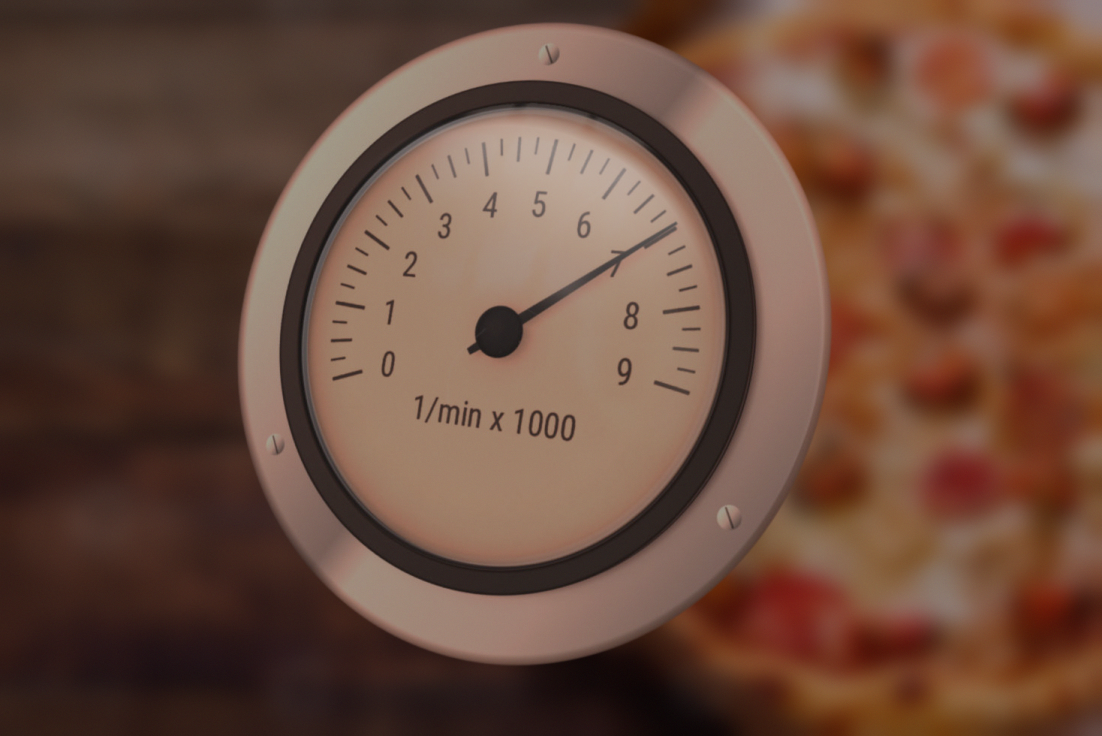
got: 7000 rpm
